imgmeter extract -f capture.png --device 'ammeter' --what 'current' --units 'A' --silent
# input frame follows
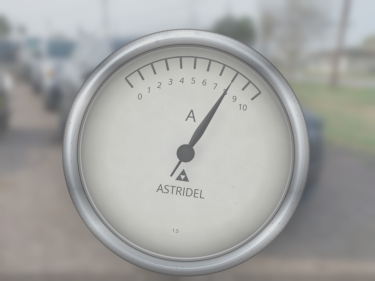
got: 8 A
